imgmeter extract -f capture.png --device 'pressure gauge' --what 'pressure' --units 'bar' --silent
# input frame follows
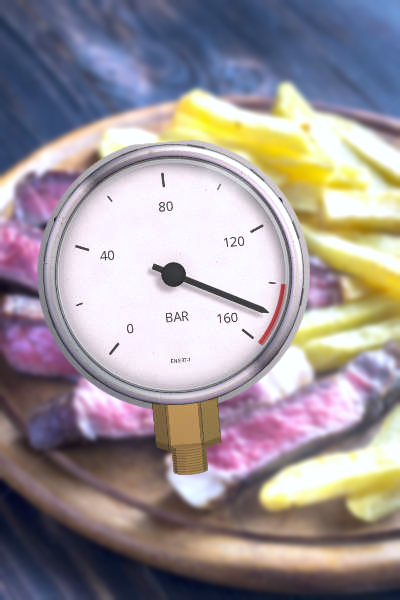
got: 150 bar
